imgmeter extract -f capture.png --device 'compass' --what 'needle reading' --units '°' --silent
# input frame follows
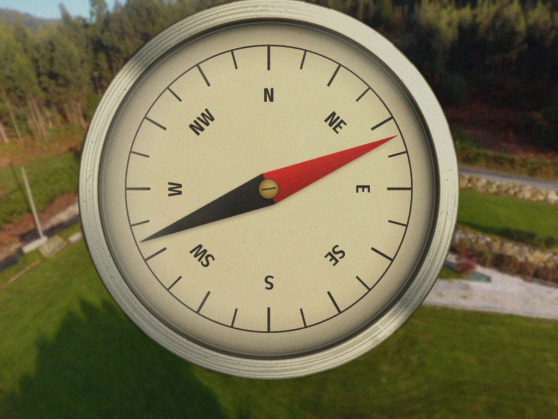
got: 67.5 °
